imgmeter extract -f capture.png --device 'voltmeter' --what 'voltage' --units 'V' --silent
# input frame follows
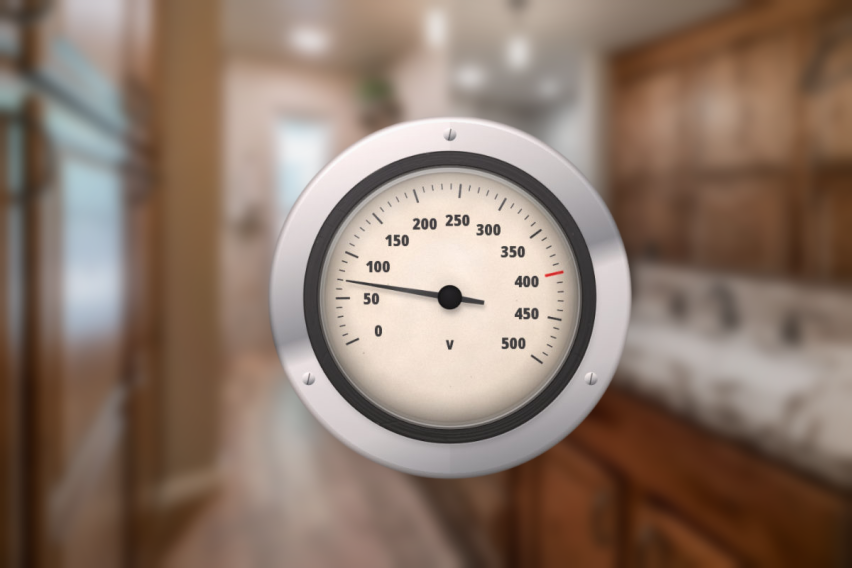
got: 70 V
